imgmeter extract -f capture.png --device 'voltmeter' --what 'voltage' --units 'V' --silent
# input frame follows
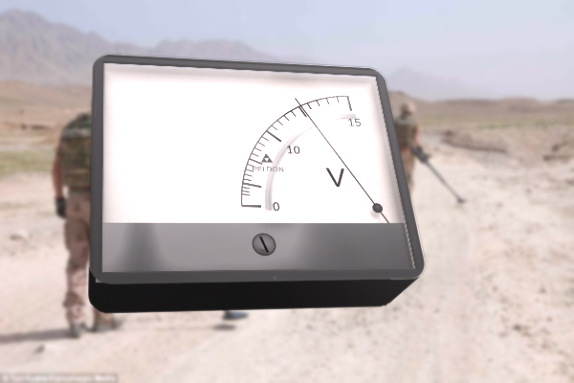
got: 12.5 V
